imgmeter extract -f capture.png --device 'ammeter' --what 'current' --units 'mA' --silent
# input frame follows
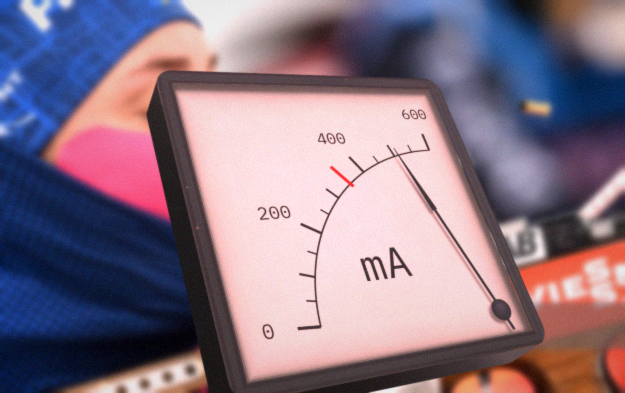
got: 500 mA
